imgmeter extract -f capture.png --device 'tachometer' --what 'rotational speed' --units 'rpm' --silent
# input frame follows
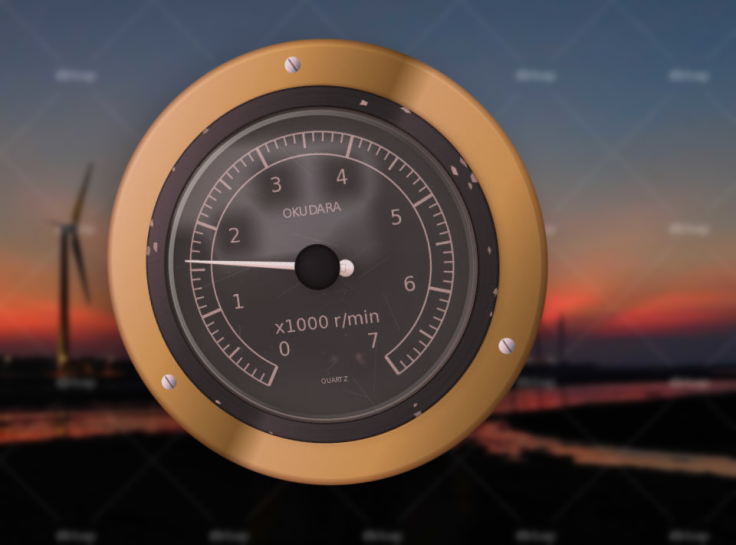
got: 1600 rpm
